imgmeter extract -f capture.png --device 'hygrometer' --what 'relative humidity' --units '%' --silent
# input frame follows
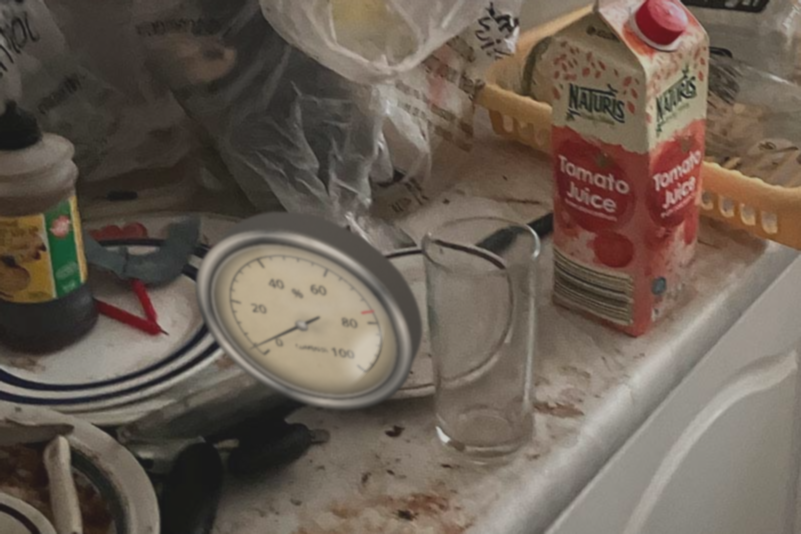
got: 4 %
